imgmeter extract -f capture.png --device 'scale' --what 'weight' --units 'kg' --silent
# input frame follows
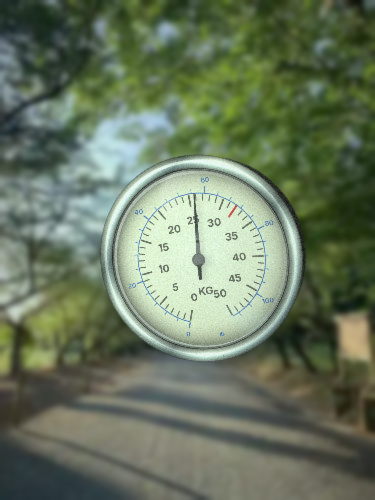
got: 26 kg
